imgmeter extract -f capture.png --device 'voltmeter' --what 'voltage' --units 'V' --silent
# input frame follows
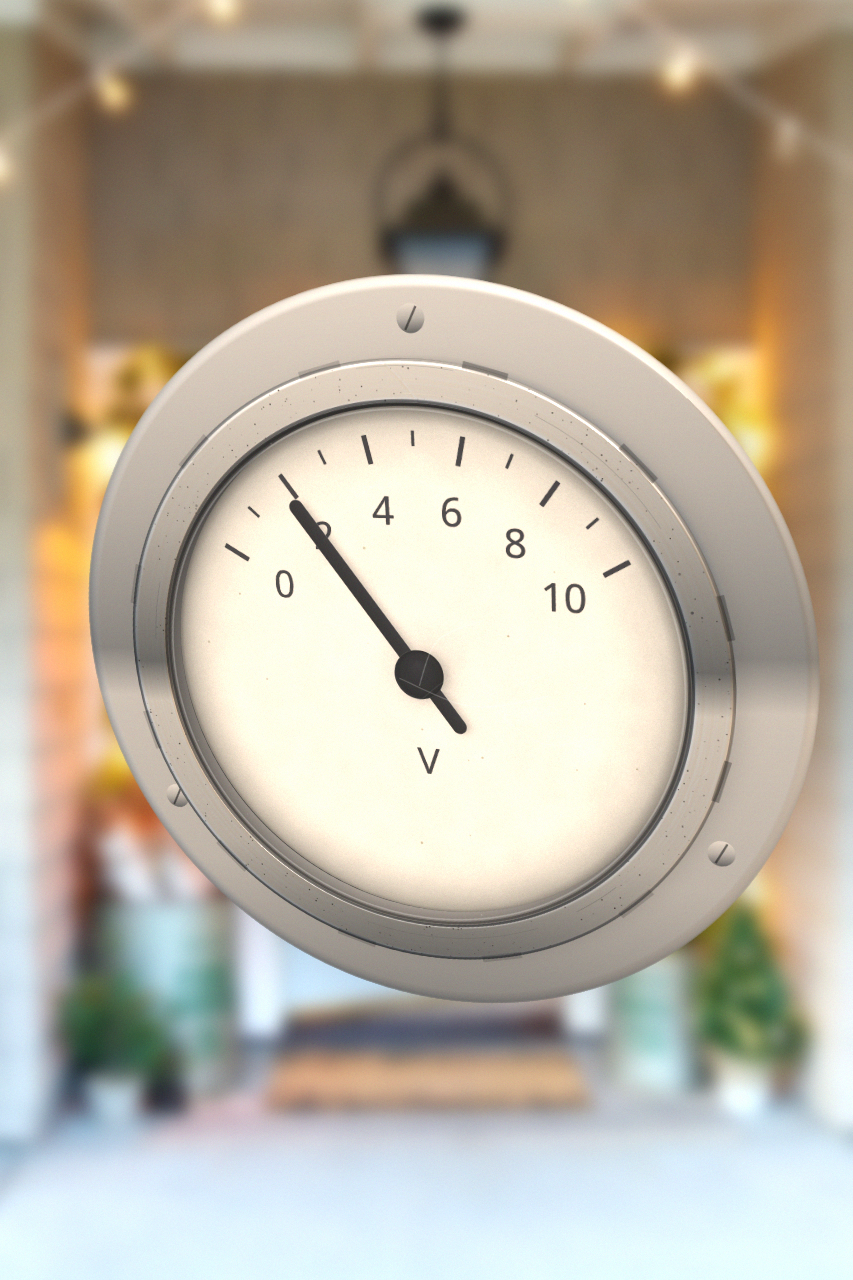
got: 2 V
